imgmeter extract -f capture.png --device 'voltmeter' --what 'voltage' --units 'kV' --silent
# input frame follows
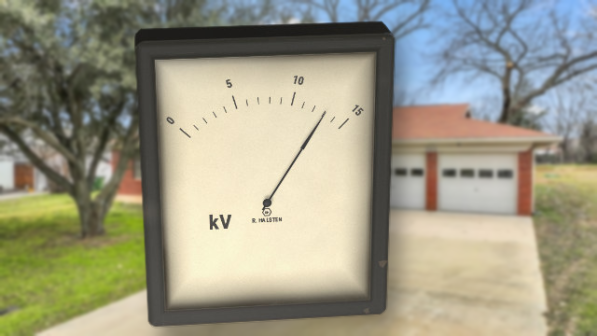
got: 13 kV
